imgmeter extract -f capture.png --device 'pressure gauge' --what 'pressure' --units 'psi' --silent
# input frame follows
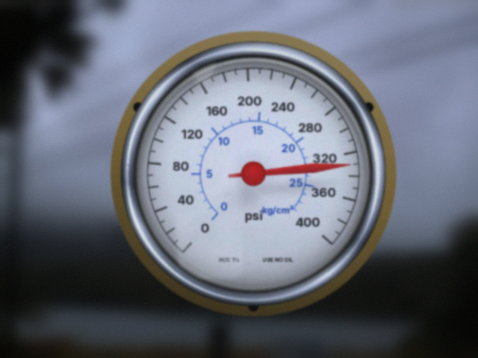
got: 330 psi
